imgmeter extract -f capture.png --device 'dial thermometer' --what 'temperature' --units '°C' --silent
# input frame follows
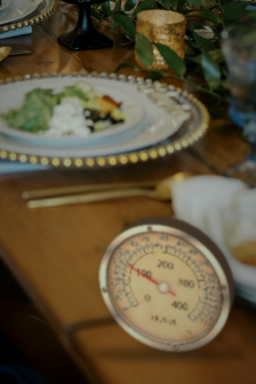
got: 100 °C
